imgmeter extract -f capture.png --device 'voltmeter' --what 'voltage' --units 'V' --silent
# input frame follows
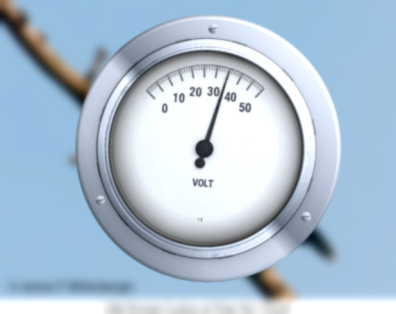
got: 35 V
